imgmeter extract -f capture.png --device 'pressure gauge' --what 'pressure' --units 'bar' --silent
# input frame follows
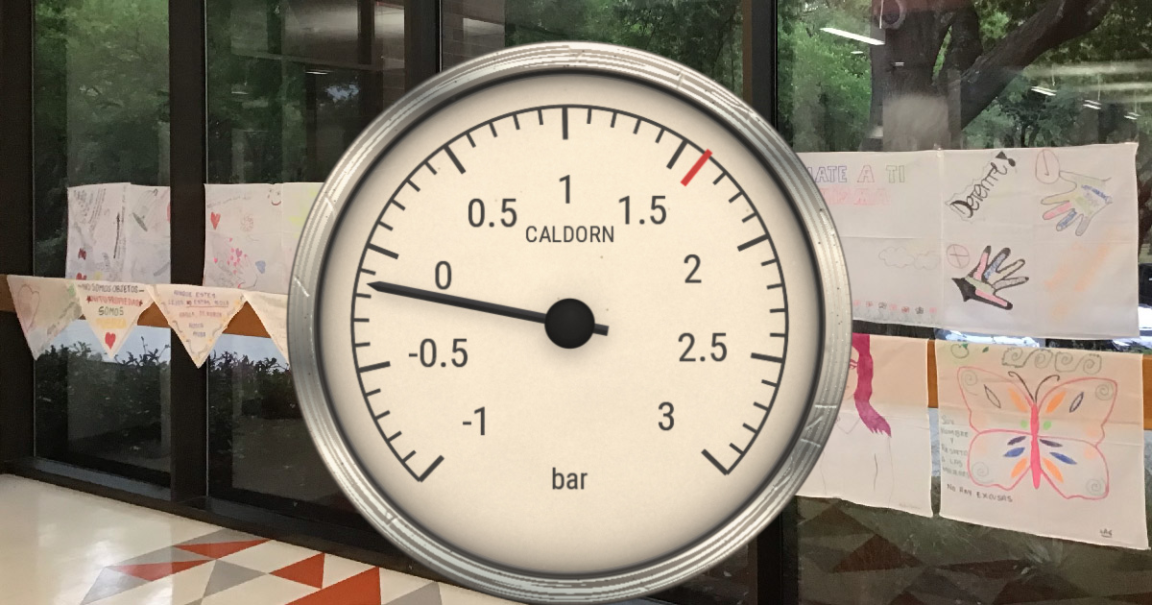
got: -0.15 bar
